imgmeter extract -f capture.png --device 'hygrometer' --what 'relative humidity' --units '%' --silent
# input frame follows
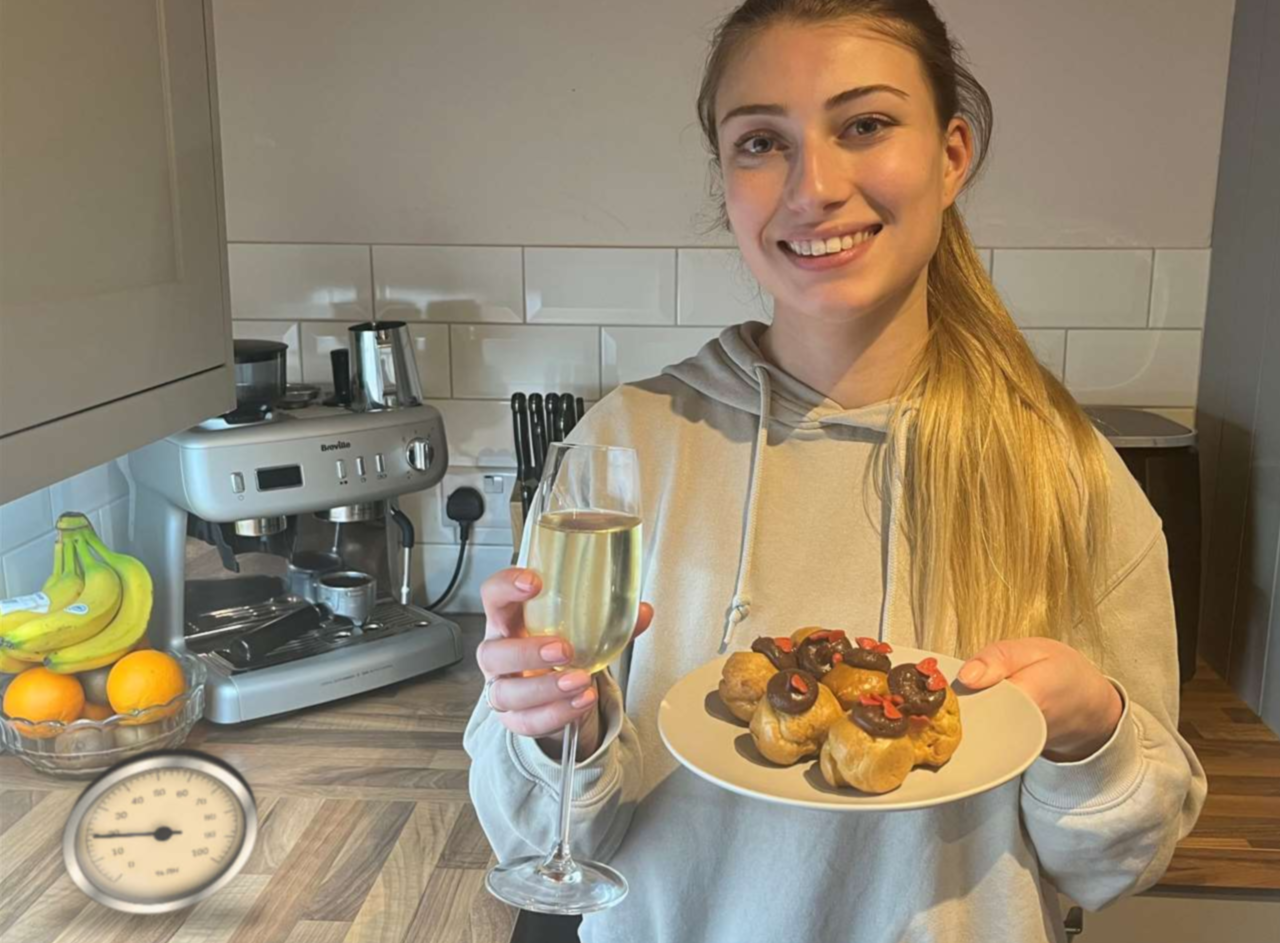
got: 20 %
